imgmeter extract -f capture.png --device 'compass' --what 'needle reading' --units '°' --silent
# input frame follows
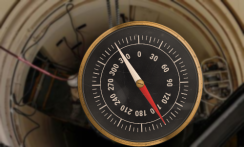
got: 150 °
